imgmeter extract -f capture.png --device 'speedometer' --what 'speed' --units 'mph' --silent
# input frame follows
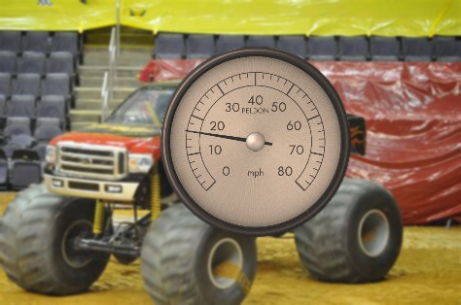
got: 16 mph
